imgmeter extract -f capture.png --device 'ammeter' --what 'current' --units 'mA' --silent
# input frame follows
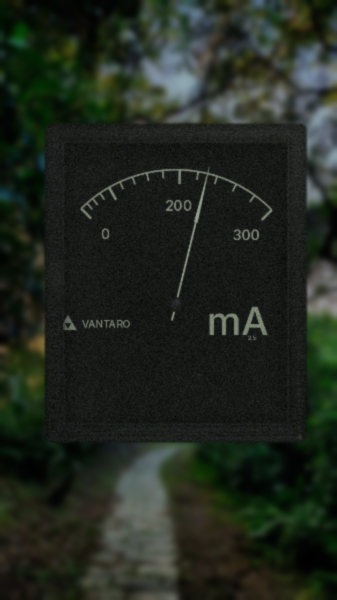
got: 230 mA
